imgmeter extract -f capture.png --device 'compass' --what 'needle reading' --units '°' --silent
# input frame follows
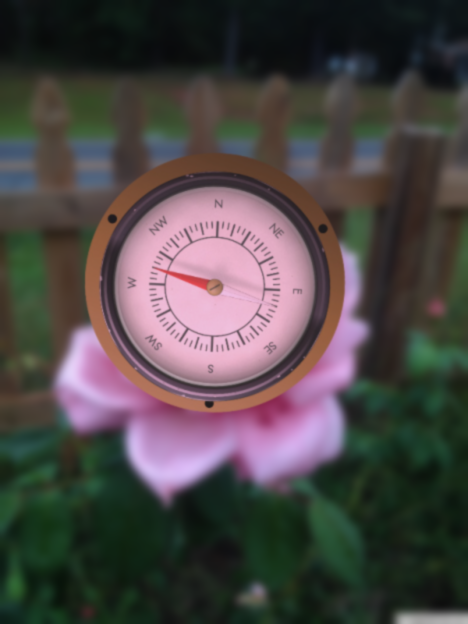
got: 285 °
